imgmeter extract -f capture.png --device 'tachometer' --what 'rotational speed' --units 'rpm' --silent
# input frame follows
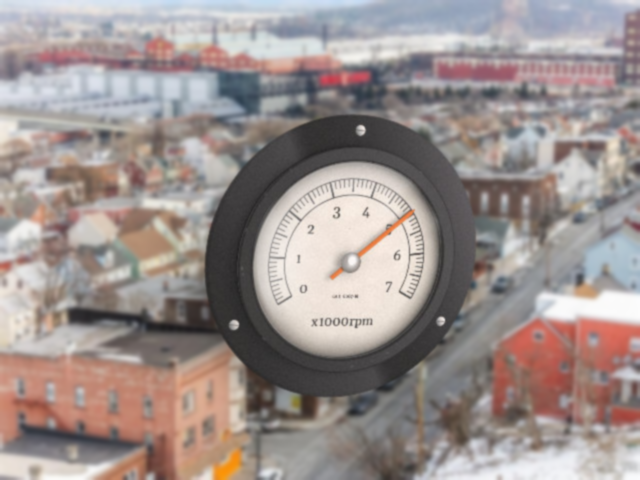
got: 5000 rpm
